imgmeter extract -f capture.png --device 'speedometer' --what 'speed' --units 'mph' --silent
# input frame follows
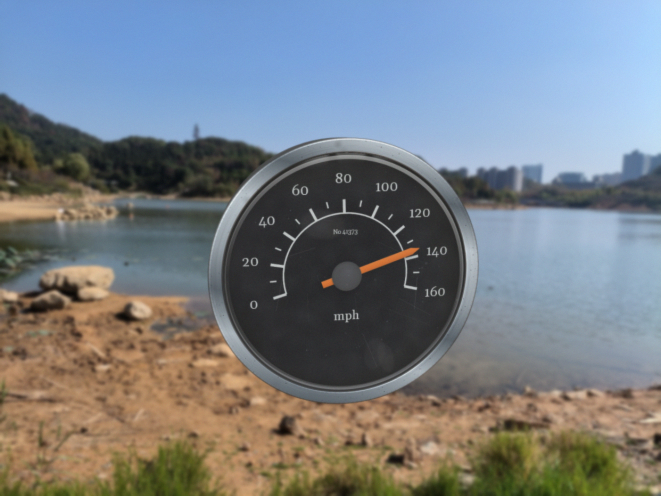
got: 135 mph
